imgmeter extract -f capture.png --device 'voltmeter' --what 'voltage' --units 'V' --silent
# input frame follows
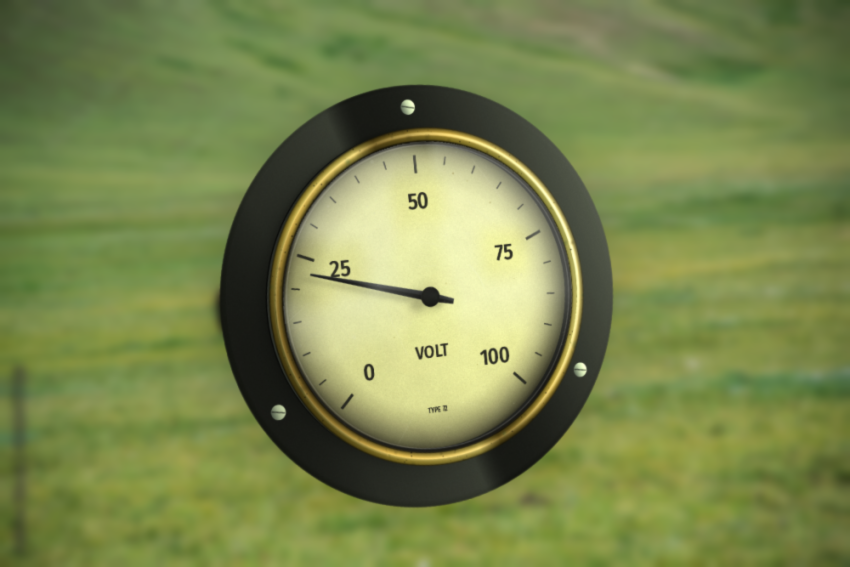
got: 22.5 V
